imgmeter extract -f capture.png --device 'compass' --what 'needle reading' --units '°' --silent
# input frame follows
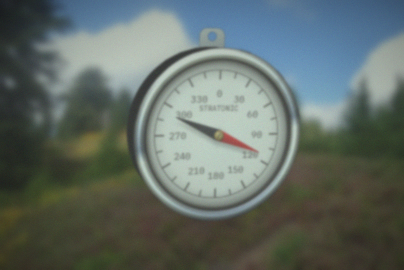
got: 112.5 °
